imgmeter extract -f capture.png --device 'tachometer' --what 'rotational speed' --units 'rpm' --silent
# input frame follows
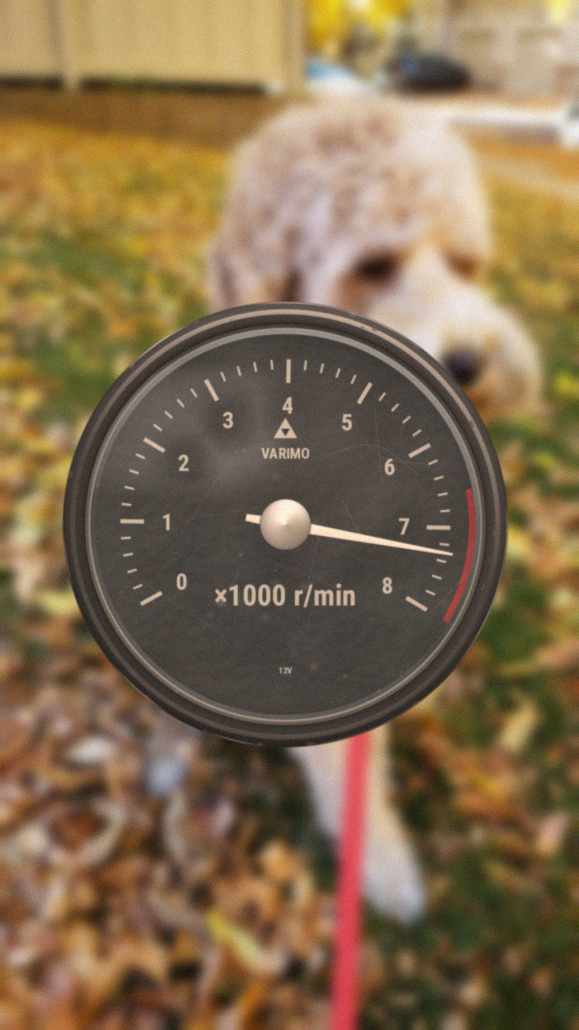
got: 7300 rpm
